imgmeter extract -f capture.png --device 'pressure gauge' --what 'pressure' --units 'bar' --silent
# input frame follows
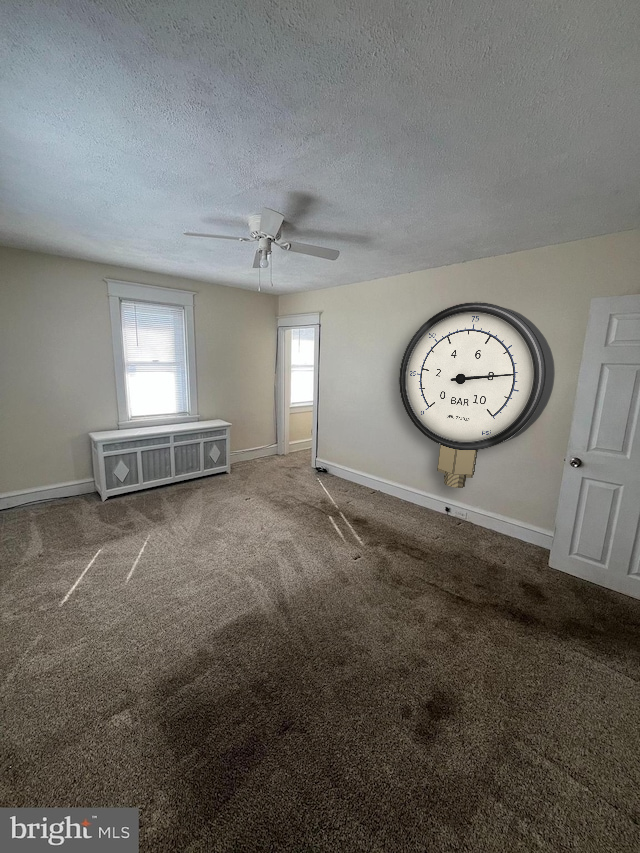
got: 8 bar
